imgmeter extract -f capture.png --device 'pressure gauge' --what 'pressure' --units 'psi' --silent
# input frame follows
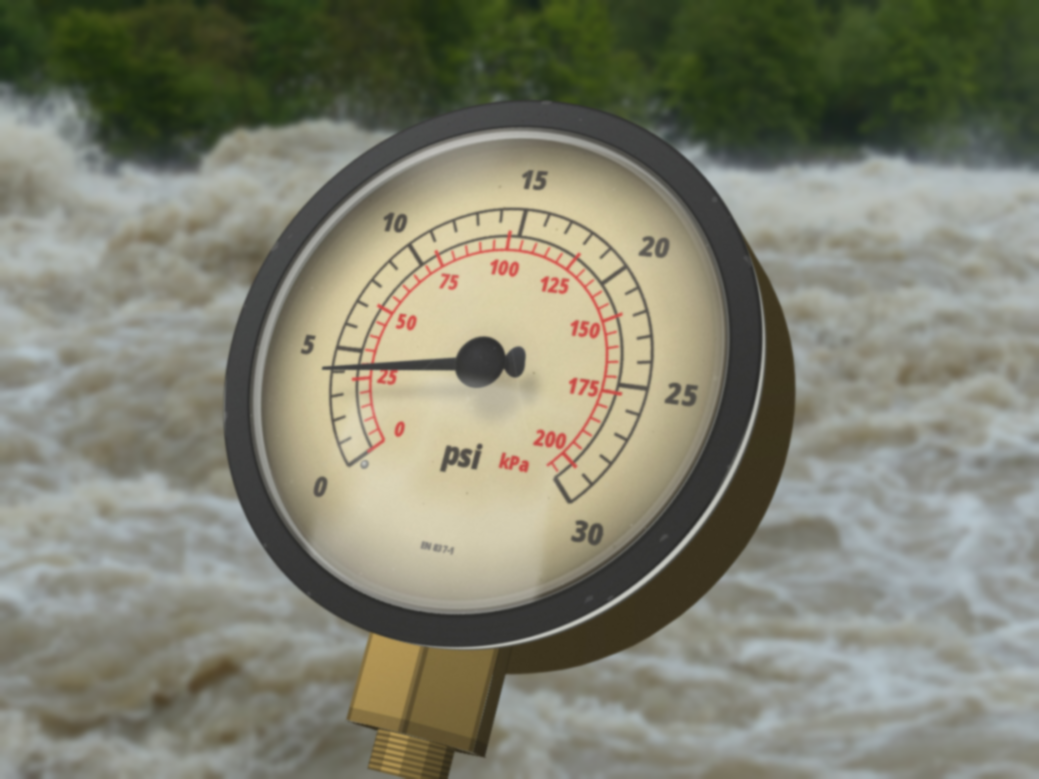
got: 4 psi
